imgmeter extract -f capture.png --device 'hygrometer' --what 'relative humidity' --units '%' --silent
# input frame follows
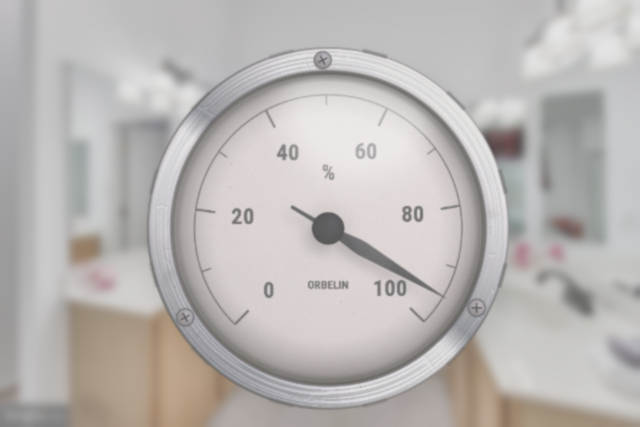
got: 95 %
